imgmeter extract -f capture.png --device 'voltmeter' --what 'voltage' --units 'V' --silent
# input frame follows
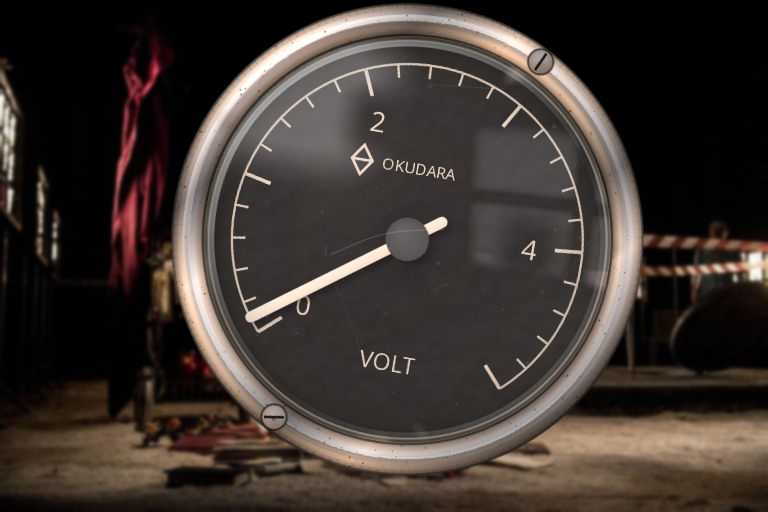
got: 0.1 V
